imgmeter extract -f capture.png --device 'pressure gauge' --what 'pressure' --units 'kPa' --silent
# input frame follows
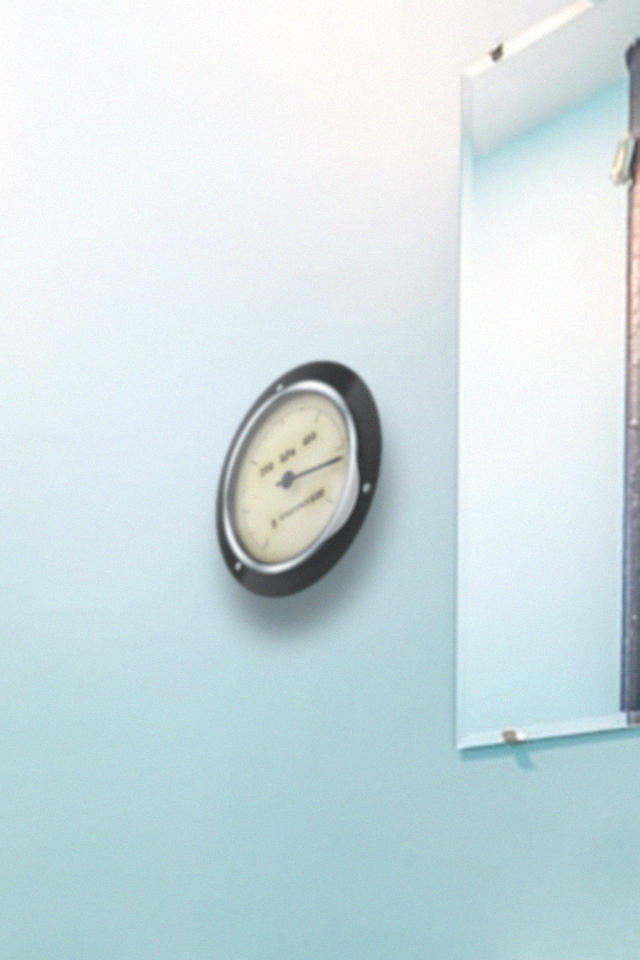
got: 525 kPa
